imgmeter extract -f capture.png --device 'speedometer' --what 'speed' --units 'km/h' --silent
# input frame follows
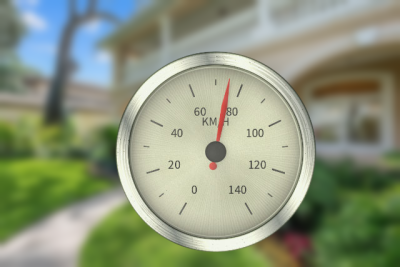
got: 75 km/h
